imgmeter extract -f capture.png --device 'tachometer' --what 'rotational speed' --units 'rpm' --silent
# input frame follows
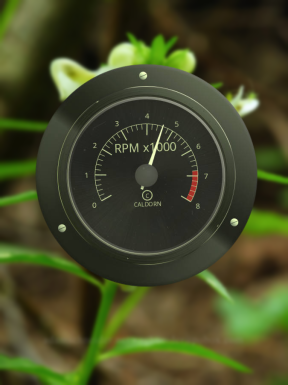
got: 4600 rpm
